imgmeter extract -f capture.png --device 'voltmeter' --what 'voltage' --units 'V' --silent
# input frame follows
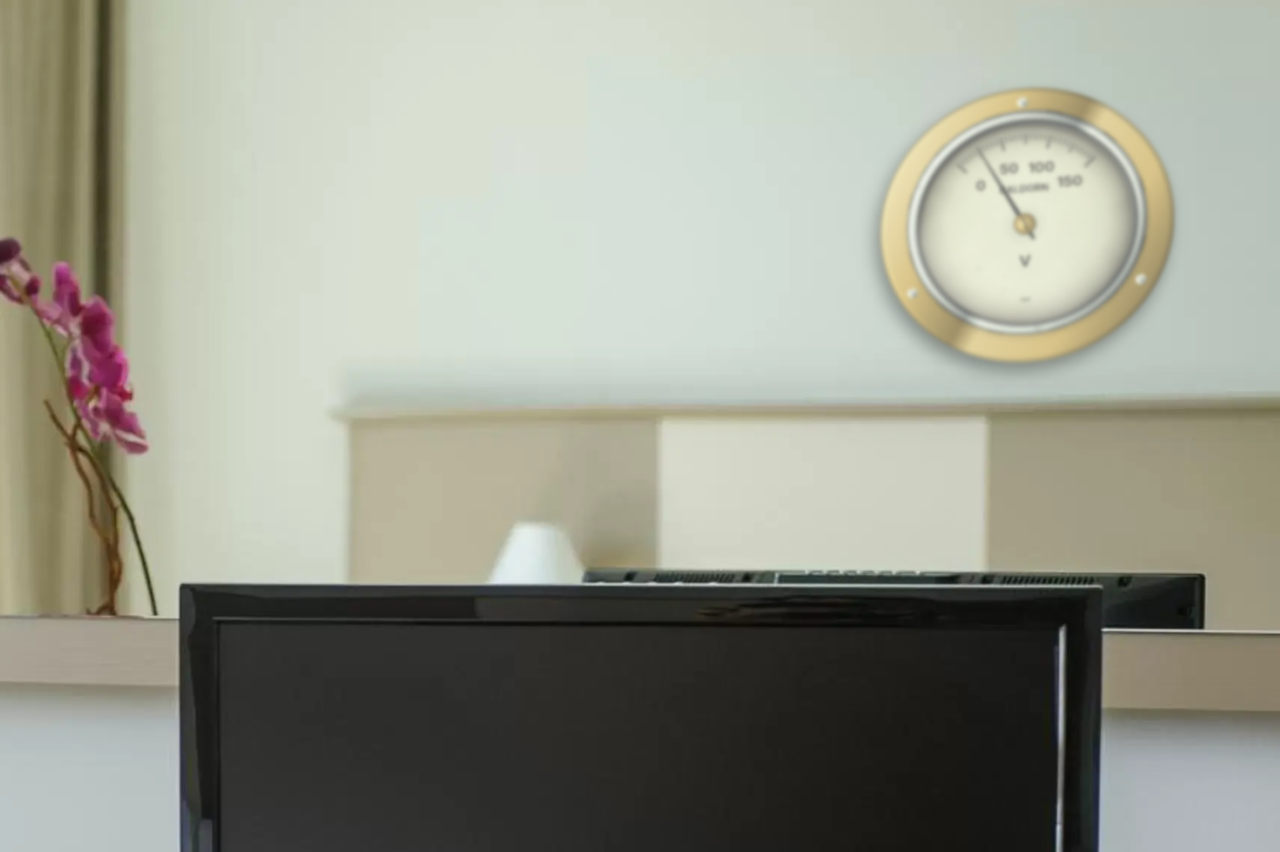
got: 25 V
